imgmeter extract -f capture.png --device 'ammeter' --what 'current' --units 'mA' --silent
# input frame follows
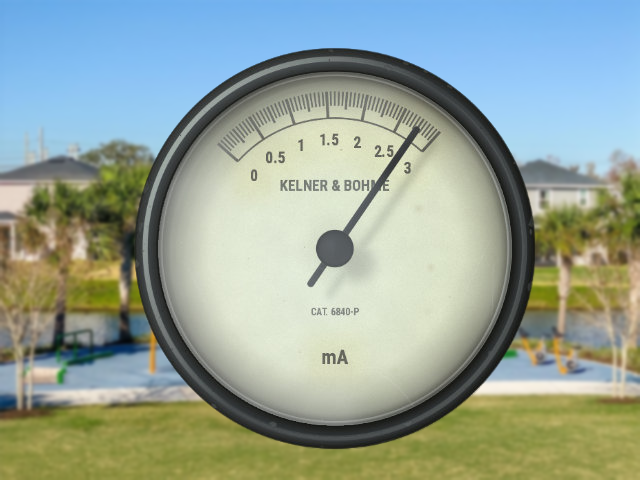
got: 2.75 mA
